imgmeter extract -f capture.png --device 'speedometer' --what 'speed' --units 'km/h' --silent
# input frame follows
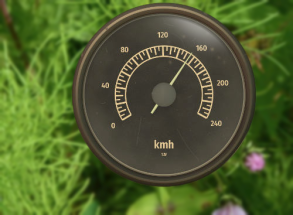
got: 155 km/h
